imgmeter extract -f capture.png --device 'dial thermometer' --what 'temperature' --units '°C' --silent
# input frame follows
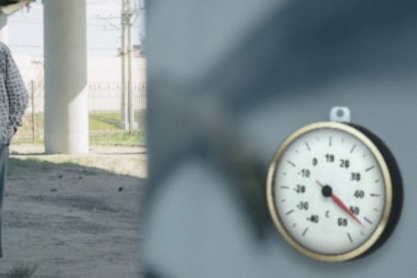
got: 52.5 °C
